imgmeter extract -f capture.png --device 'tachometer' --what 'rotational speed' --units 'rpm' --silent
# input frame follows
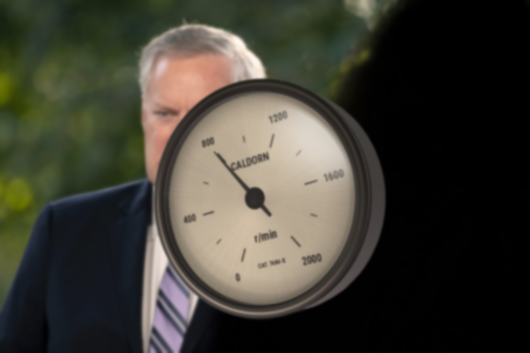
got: 800 rpm
